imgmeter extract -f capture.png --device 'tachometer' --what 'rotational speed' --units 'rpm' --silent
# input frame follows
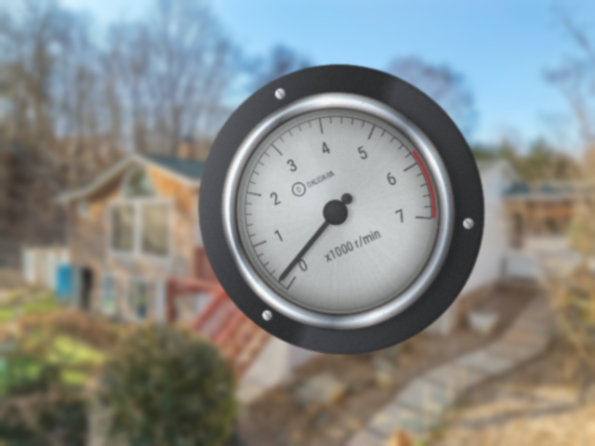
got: 200 rpm
